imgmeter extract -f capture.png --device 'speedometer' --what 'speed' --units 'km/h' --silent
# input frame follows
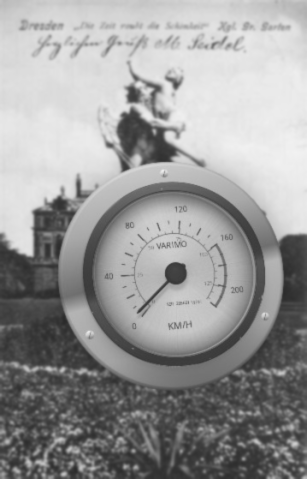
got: 5 km/h
